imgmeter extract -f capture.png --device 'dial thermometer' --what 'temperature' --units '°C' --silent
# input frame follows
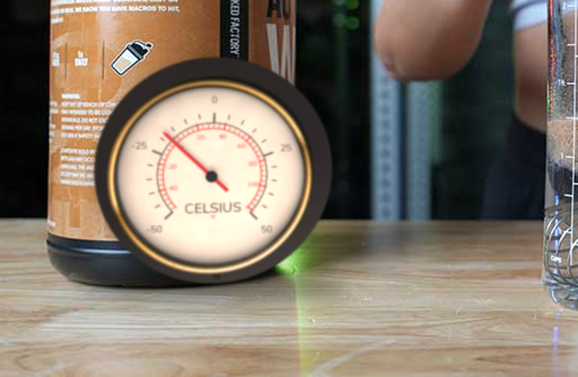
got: -17.5 °C
